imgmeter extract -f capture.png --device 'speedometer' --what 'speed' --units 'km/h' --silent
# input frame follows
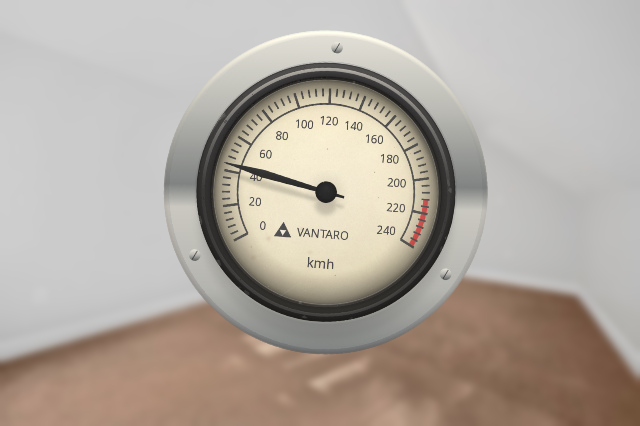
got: 44 km/h
